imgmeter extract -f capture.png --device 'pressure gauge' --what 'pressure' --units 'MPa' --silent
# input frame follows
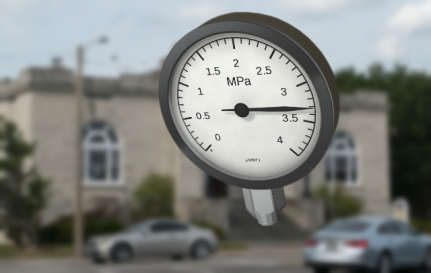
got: 3.3 MPa
